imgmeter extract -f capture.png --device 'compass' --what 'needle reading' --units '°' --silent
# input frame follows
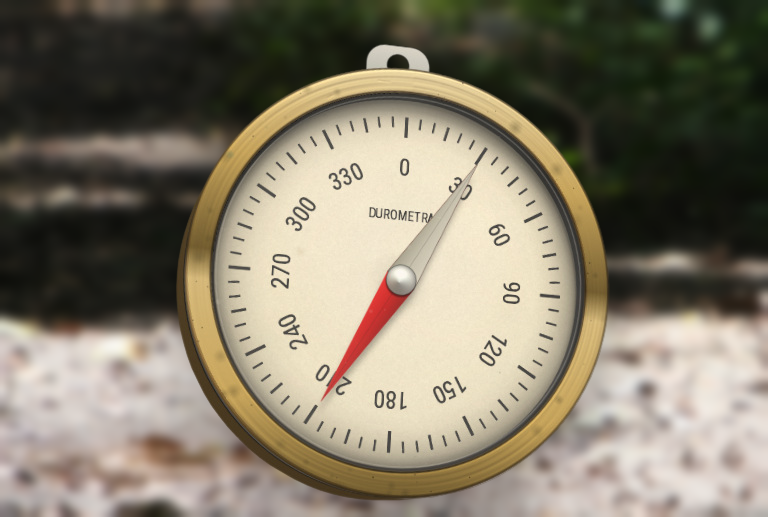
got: 210 °
